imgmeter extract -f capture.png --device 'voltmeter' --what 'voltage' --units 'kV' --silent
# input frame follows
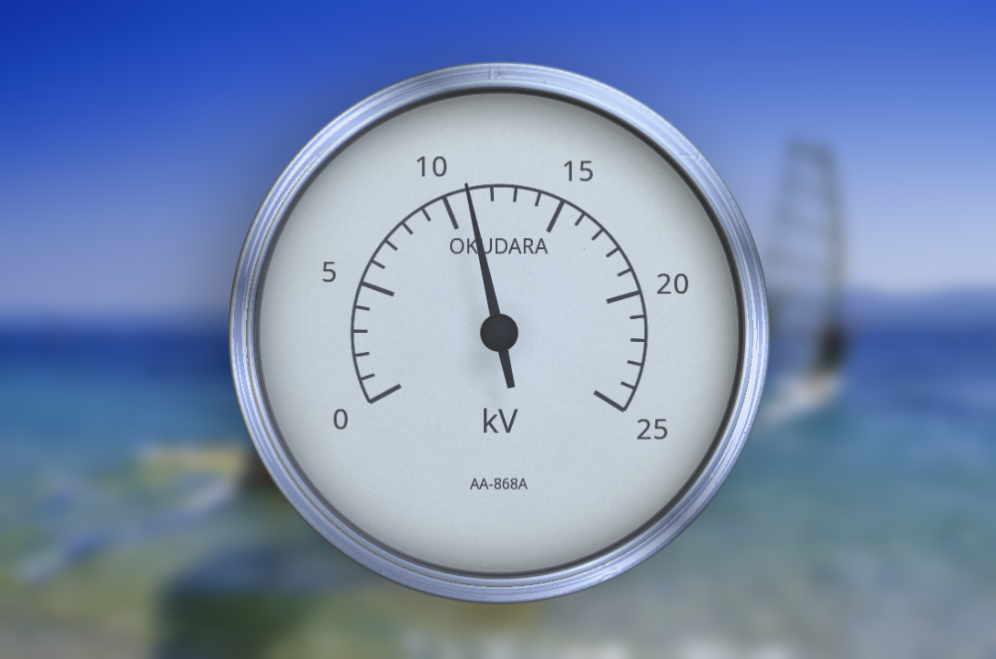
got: 11 kV
